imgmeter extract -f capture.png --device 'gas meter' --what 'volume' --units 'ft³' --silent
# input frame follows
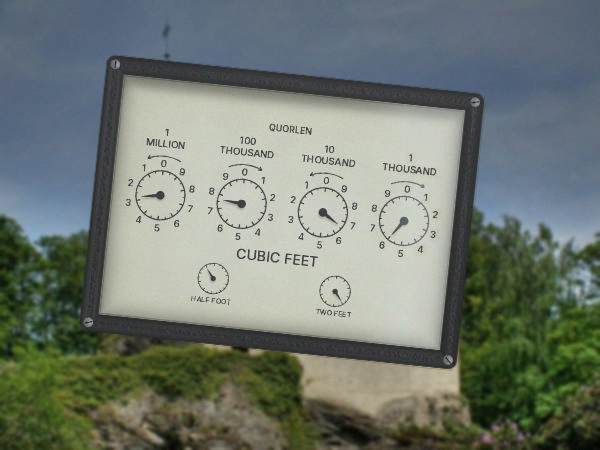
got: 276600 ft³
